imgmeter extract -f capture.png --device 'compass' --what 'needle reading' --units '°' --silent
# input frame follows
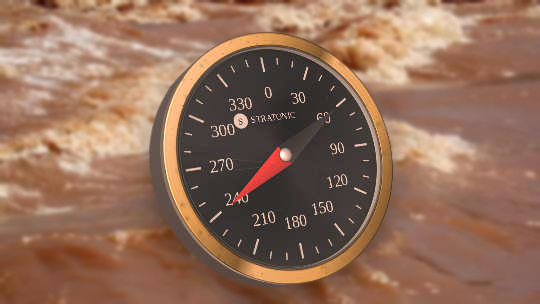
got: 240 °
